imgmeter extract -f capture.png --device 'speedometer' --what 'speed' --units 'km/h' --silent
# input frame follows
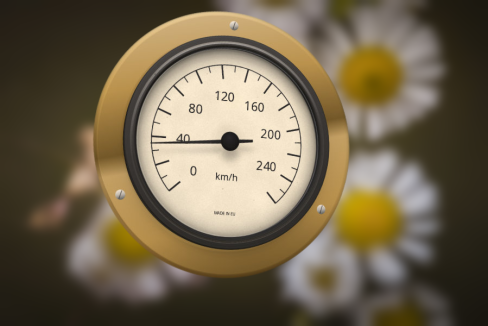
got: 35 km/h
